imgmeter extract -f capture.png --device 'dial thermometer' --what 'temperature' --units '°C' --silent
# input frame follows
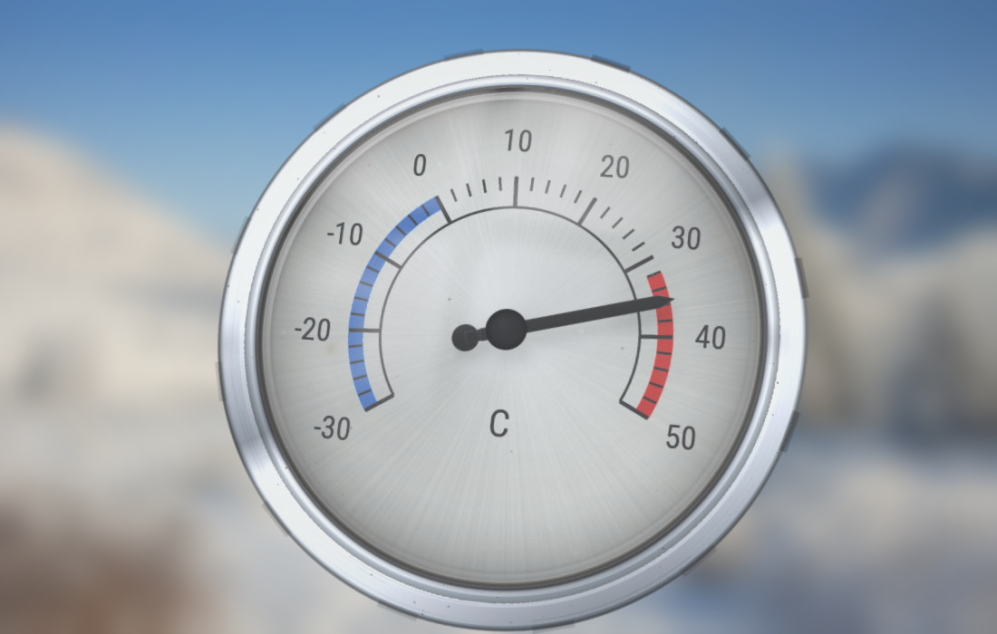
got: 36 °C
